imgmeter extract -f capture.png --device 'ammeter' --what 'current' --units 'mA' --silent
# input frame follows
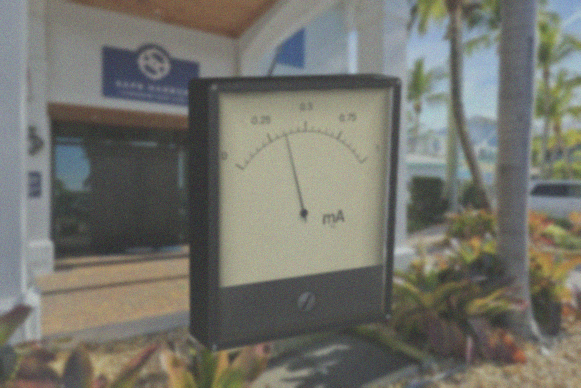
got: 0.35 mA
